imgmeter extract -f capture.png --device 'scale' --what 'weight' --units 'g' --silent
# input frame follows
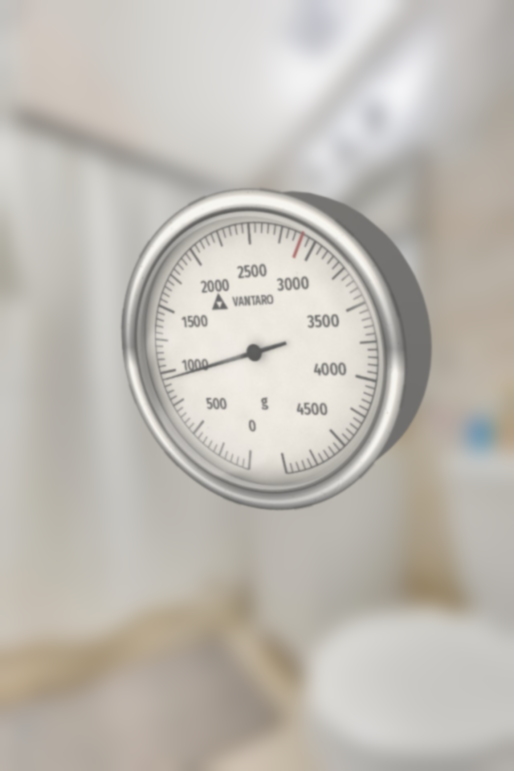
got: 950 g
